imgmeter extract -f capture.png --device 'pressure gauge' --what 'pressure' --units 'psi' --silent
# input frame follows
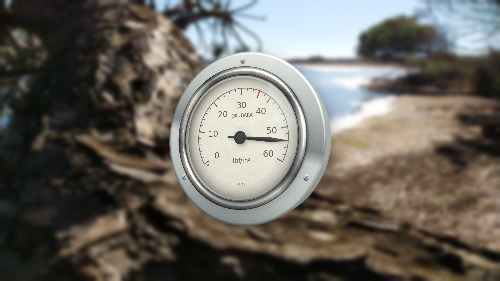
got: 54 psi
